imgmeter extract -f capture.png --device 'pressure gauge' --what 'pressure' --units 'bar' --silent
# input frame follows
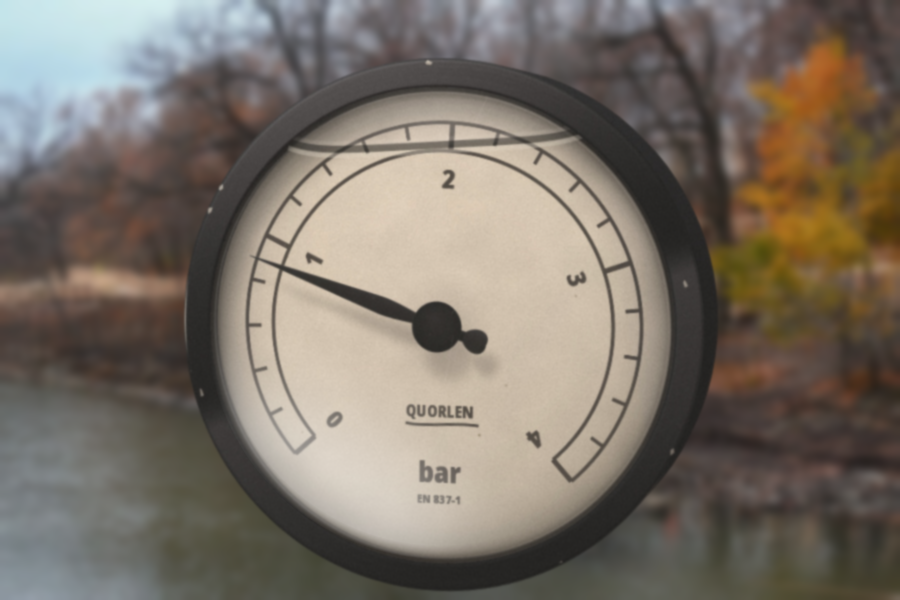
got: 0.9 bar
